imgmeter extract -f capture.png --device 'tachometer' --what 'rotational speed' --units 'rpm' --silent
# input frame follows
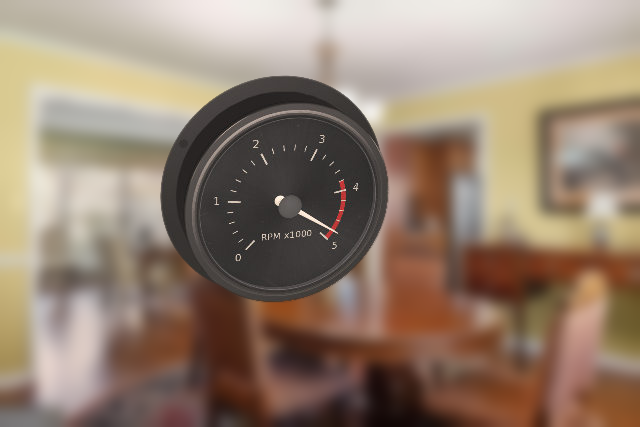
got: 4800 rpm
